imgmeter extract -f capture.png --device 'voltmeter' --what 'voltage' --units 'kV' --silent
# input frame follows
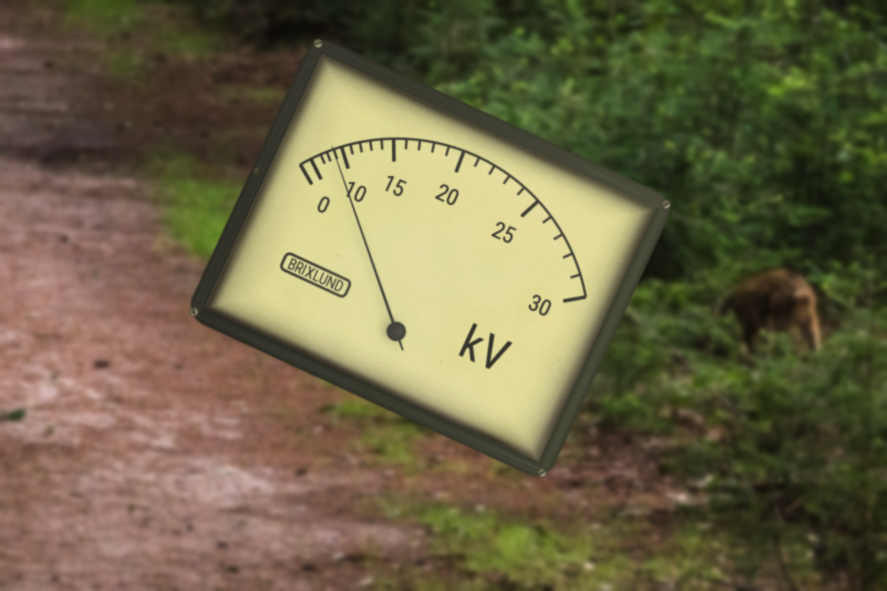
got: 9 kV
